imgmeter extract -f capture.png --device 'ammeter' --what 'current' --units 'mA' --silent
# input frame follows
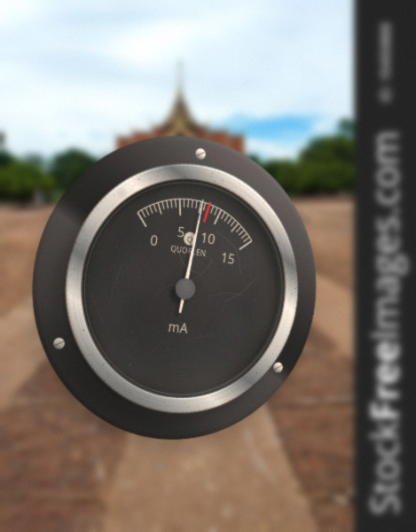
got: 7.5 mA
